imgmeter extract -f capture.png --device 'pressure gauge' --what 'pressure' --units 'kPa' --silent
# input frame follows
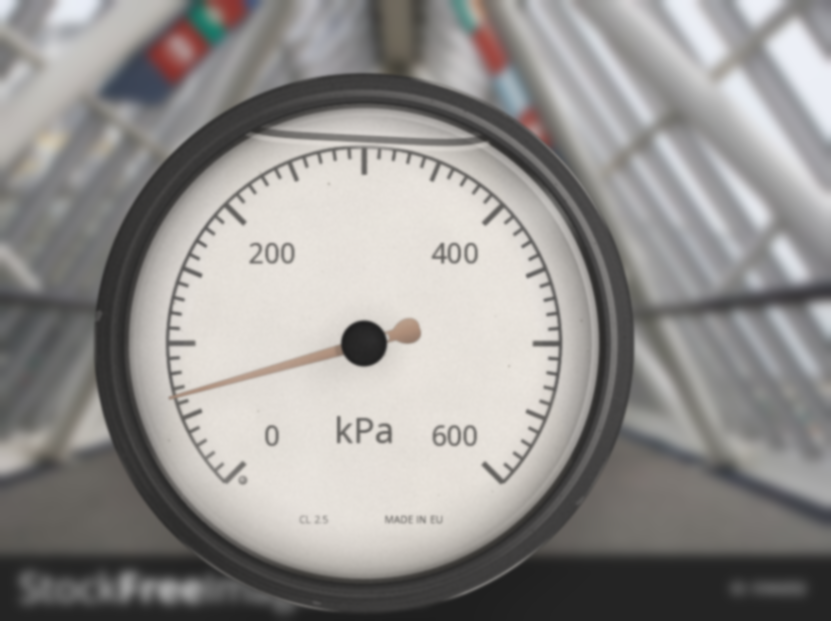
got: 65 kPa
